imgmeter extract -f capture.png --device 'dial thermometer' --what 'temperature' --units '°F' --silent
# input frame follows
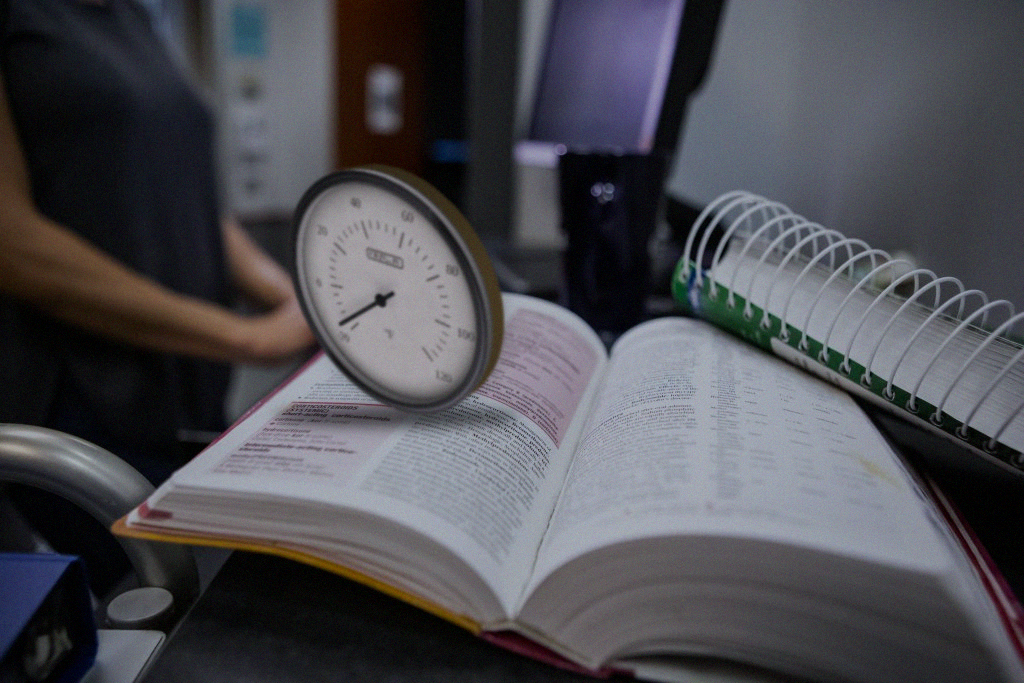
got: -16 °F
